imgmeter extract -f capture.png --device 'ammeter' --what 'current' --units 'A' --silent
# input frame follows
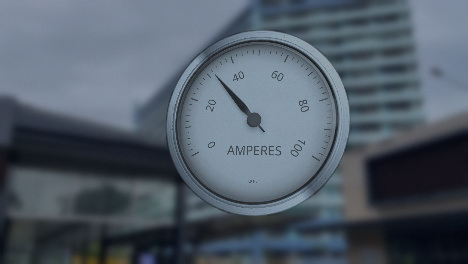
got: 32 A
